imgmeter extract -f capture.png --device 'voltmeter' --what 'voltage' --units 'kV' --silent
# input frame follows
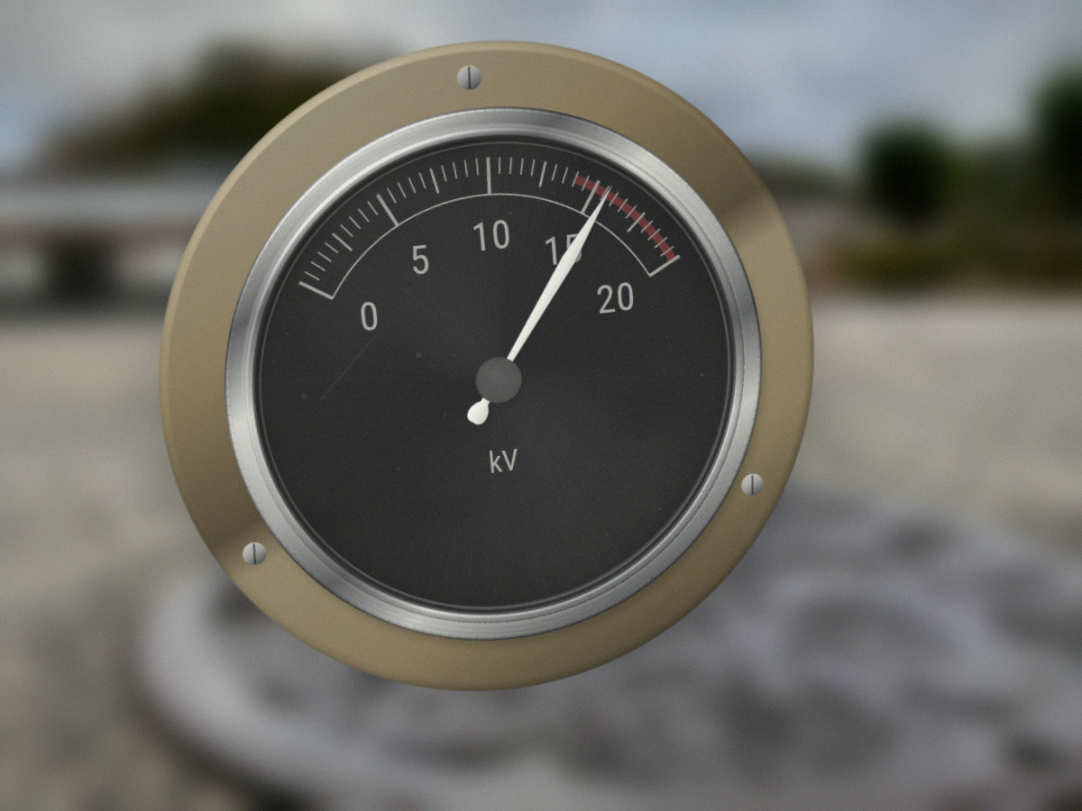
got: 15.5 kV
